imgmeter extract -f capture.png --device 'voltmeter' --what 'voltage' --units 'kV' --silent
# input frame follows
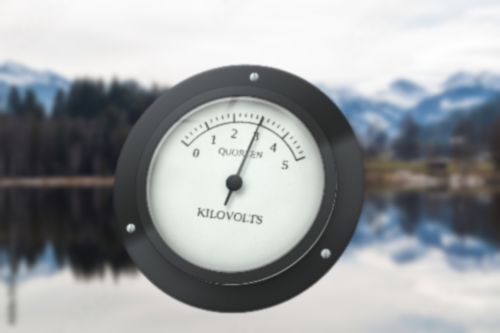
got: 3 kV
